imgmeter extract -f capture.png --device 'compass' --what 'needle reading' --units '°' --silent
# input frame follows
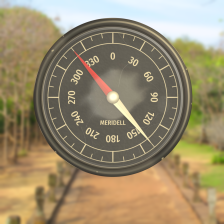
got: 320 °
